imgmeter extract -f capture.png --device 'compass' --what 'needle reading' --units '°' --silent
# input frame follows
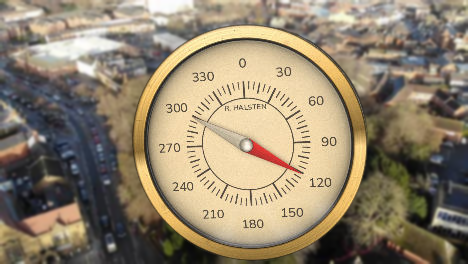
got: 120 °
